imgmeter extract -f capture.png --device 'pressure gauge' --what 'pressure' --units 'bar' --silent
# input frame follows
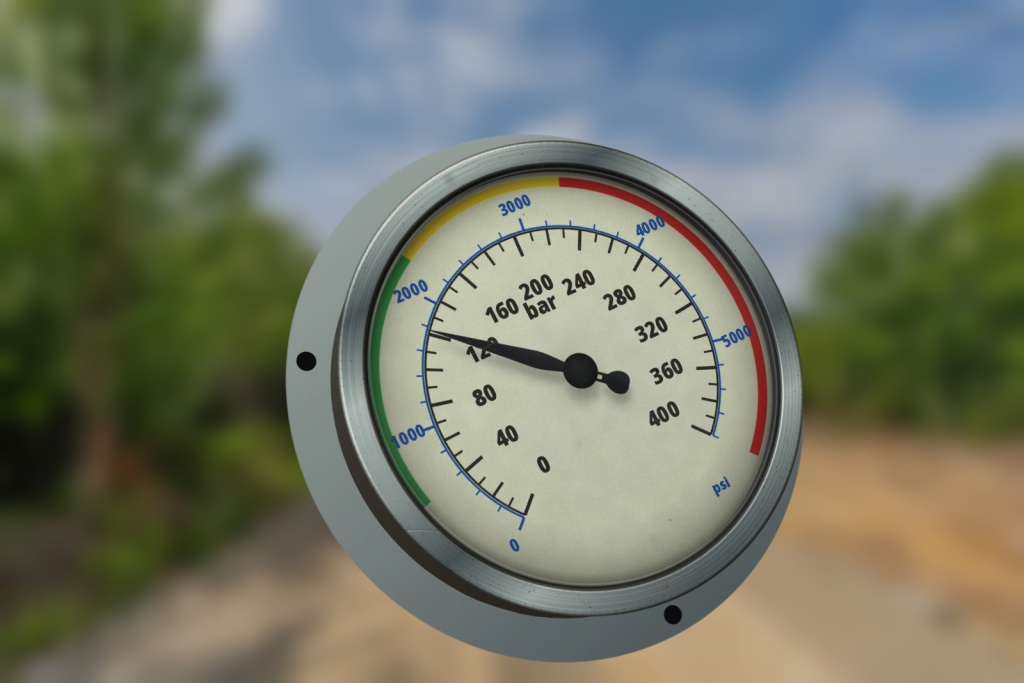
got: 120 bar
